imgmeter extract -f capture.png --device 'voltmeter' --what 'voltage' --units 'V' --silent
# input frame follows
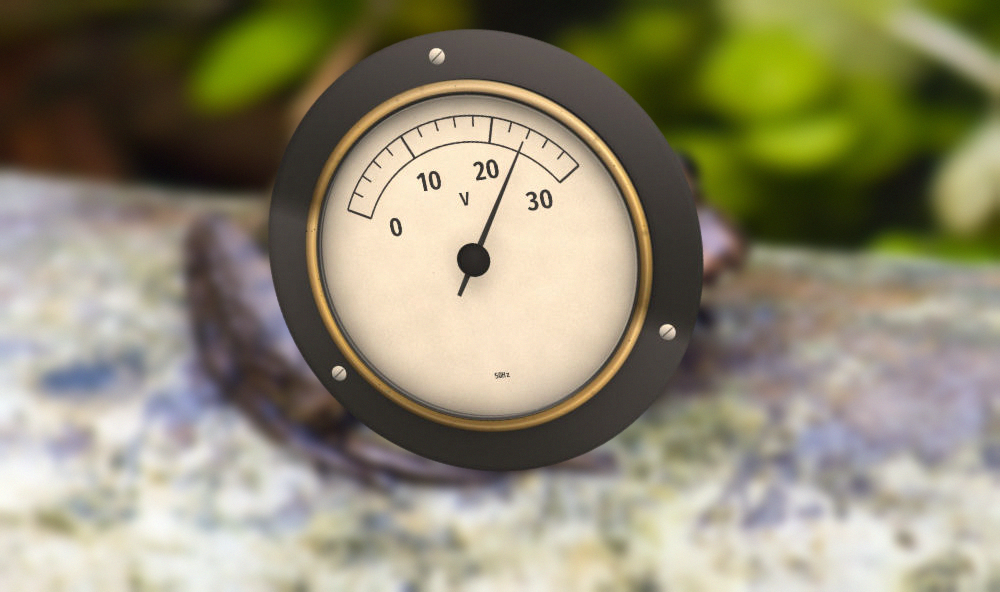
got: 24 V
